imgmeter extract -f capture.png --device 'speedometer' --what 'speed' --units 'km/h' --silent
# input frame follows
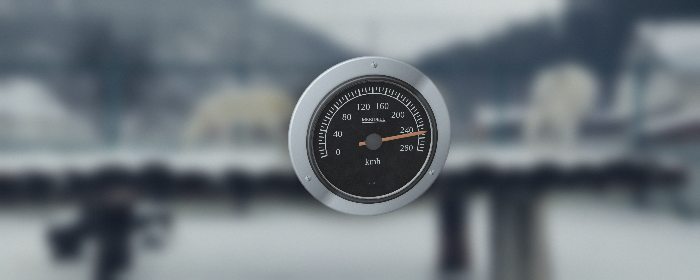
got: 250 km/h
